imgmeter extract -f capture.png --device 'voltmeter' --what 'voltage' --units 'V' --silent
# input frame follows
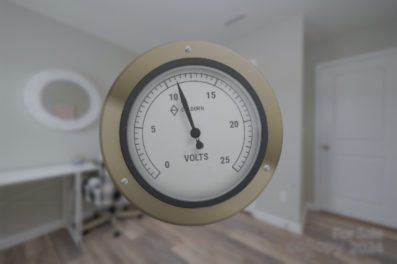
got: 11 V
